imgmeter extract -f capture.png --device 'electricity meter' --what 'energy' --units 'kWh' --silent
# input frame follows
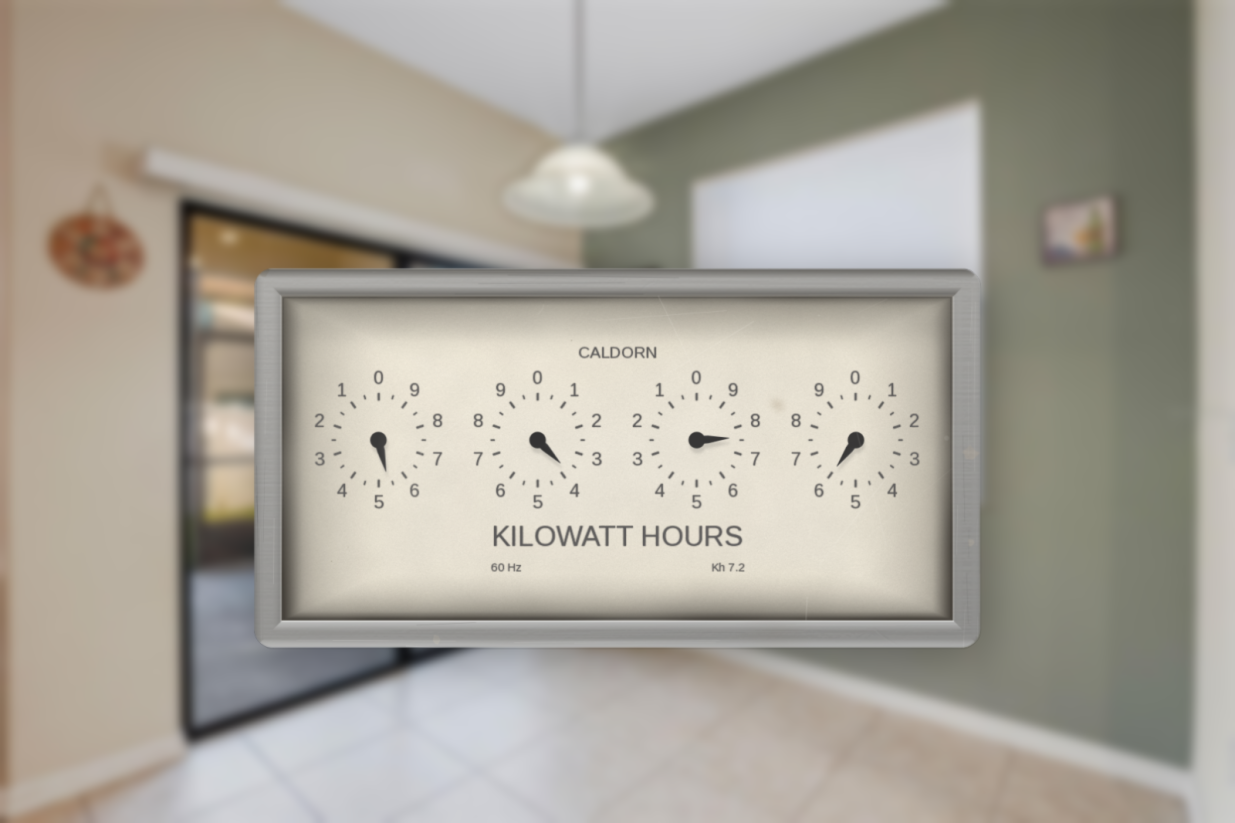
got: 5376 kWh
